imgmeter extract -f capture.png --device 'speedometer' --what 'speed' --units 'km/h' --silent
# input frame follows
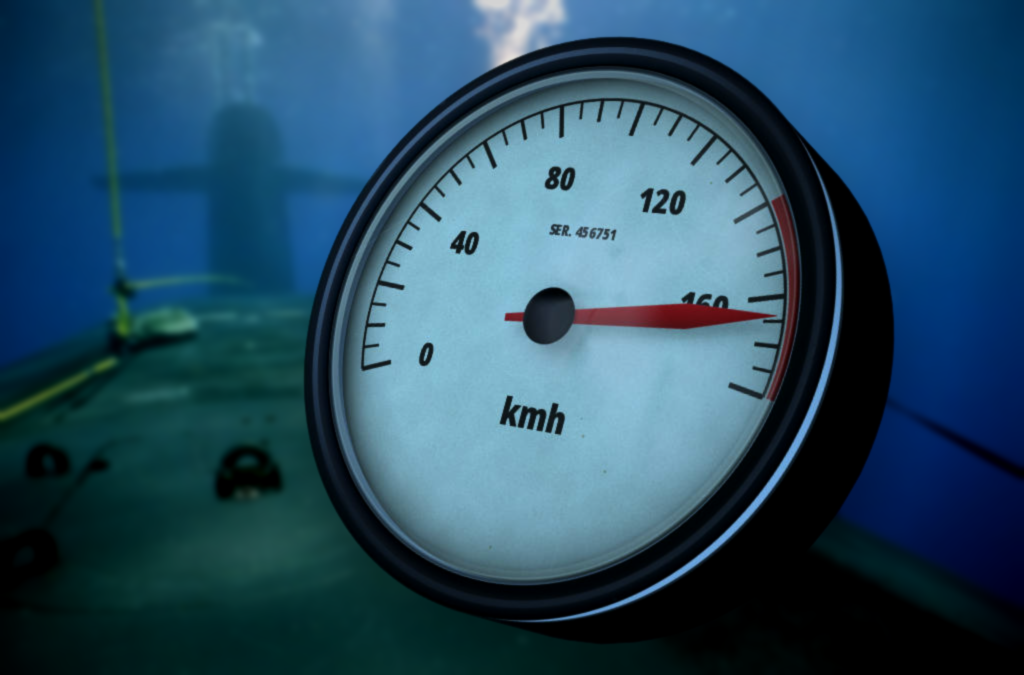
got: 165 km/h
